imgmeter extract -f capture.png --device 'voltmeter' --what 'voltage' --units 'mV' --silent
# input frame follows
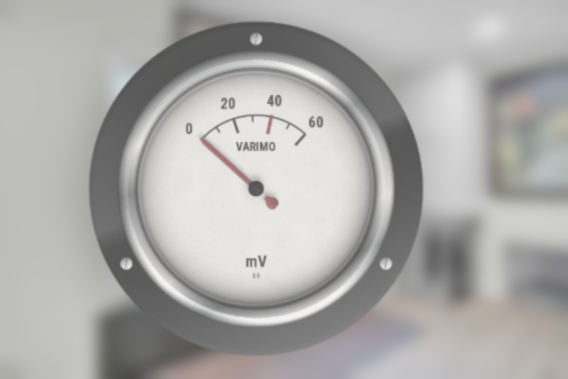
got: 0 mV
